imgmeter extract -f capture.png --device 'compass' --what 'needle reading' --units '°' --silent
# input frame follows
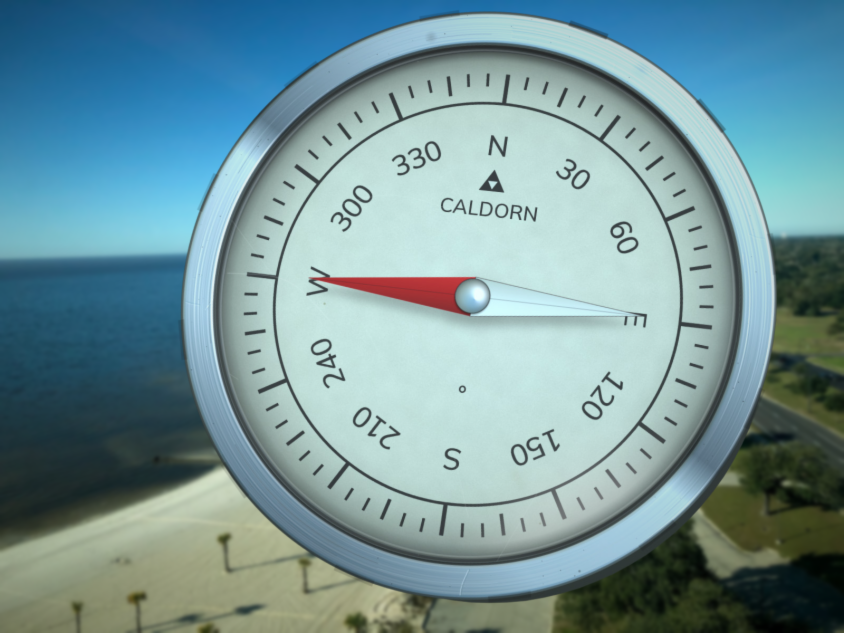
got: 270 °
